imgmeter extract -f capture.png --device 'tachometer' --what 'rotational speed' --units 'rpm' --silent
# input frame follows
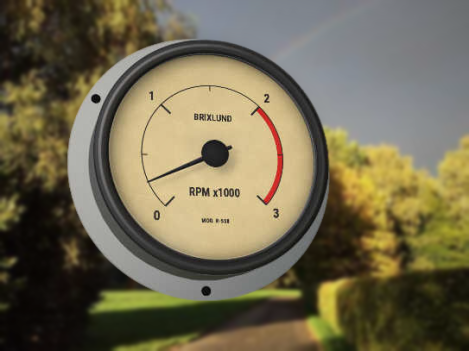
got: 250 rpm
